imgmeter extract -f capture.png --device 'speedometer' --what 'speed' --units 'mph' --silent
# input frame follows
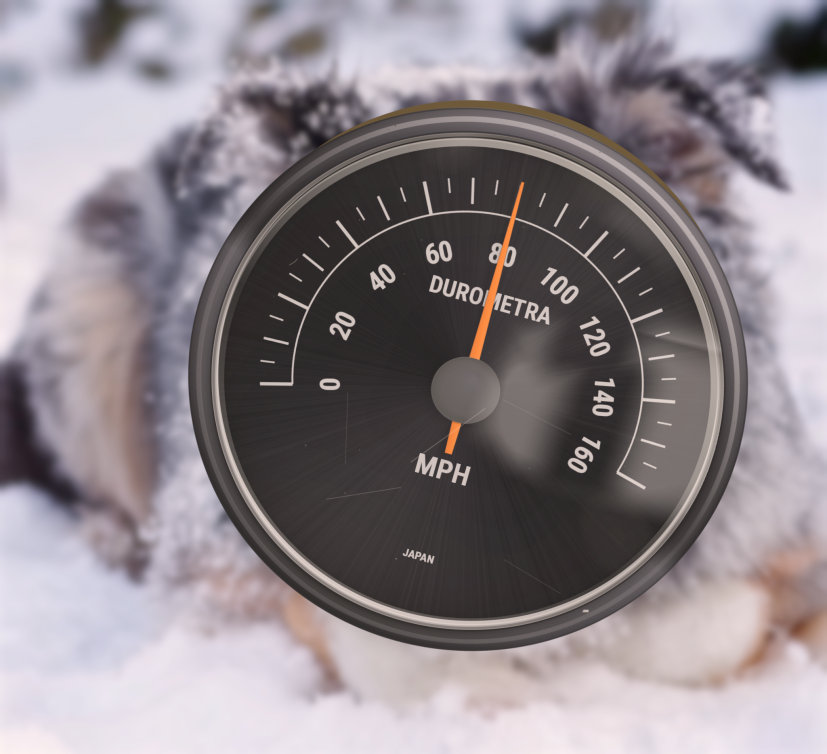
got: 80 mph
